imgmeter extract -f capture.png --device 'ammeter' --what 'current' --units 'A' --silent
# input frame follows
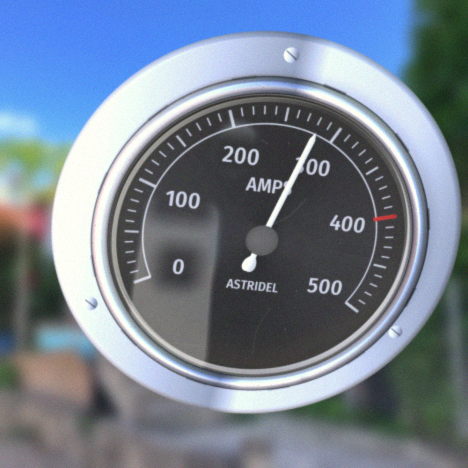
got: 280 A
